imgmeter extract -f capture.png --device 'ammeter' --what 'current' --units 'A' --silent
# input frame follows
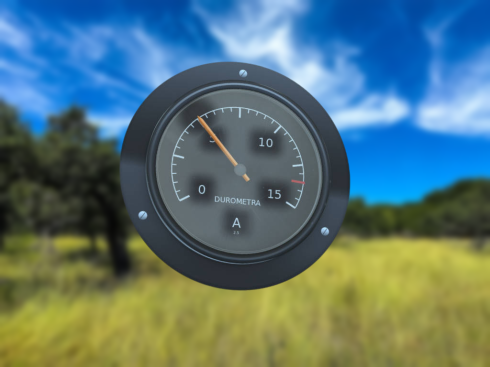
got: 5 A
